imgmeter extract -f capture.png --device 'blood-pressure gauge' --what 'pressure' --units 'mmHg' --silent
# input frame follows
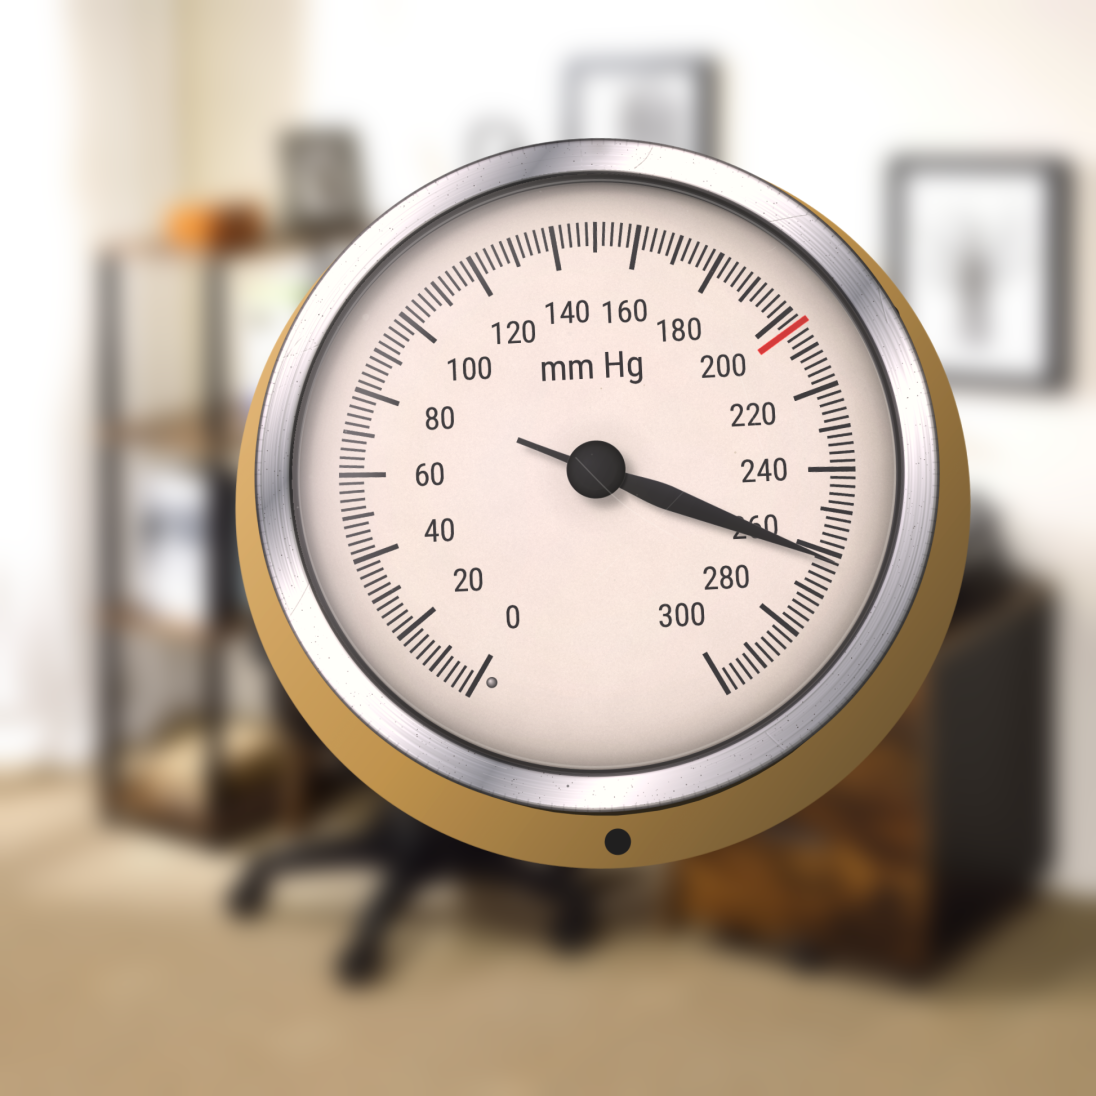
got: 262 mmHg
